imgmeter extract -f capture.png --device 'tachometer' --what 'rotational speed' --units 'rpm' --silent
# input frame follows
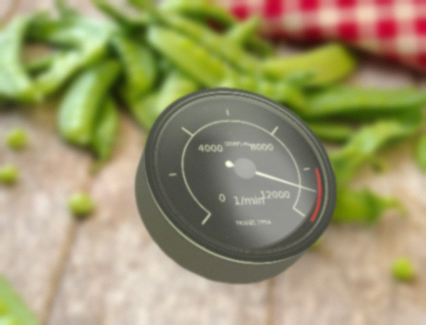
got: 11000 rpm
